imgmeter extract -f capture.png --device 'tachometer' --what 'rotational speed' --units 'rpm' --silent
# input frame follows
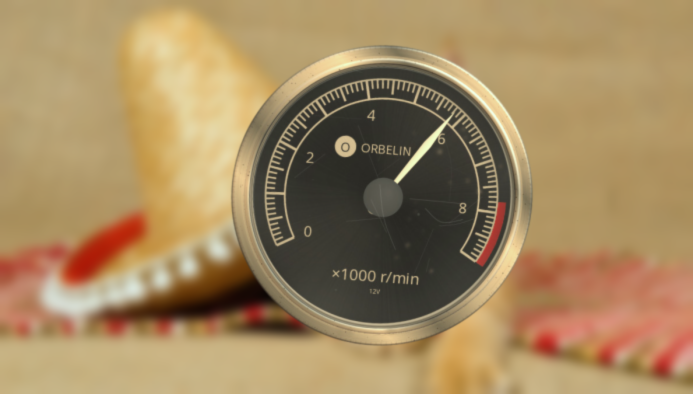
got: 5800 rpm
